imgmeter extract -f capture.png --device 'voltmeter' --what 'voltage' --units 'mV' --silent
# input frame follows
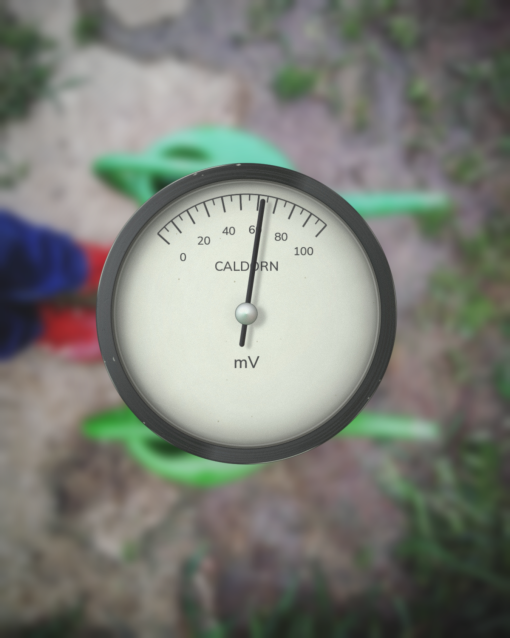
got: 62.5 mV
